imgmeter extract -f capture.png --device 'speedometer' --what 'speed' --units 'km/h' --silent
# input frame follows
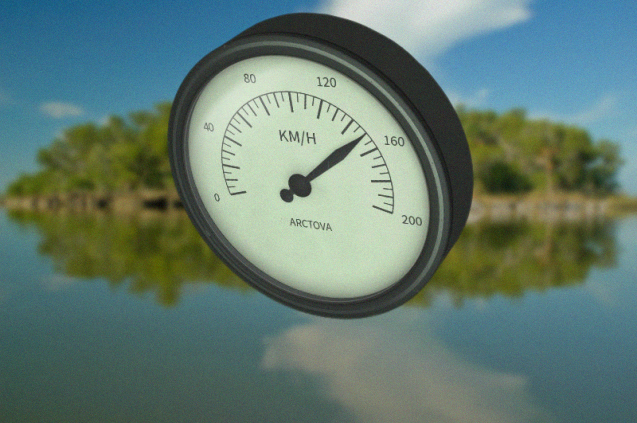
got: 150 km/h
